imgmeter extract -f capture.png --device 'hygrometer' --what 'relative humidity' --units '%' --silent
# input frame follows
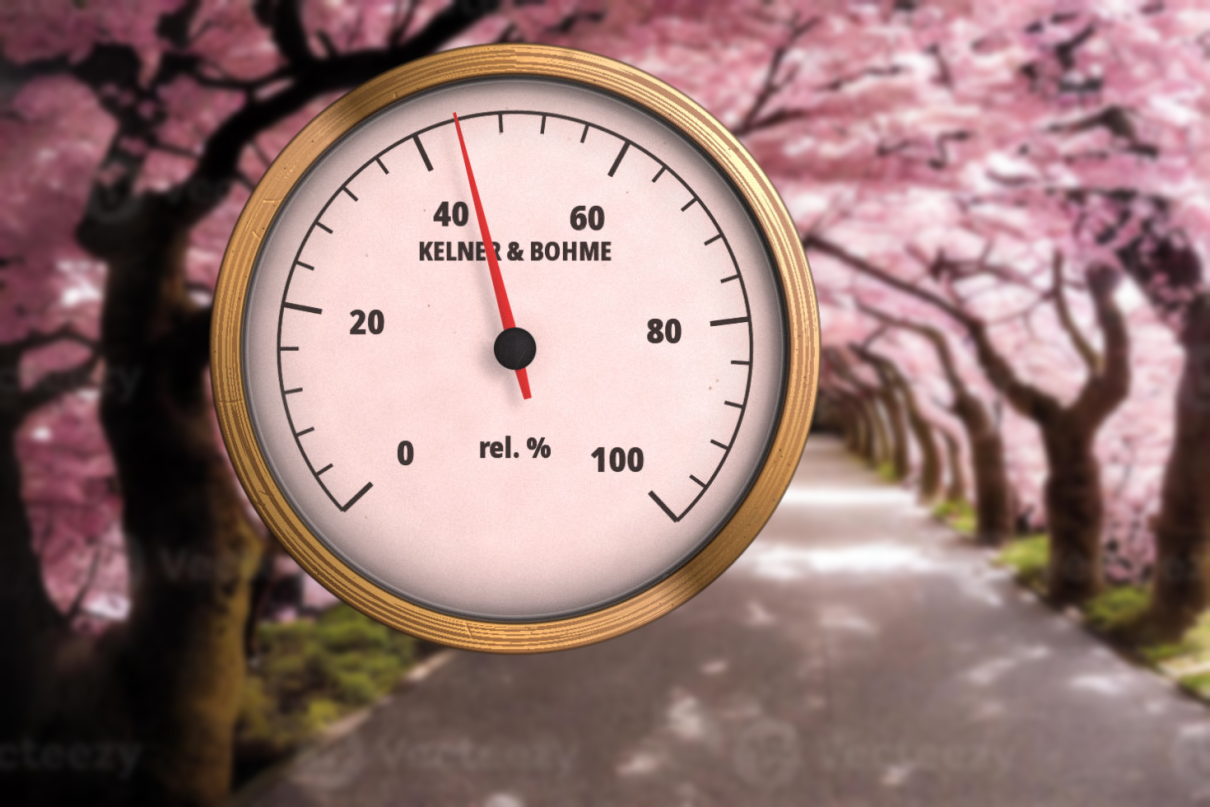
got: 44 %
